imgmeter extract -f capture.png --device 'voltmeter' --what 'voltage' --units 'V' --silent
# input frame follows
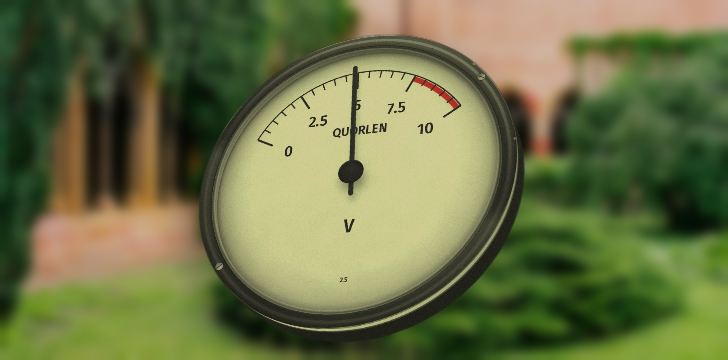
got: 5 V
